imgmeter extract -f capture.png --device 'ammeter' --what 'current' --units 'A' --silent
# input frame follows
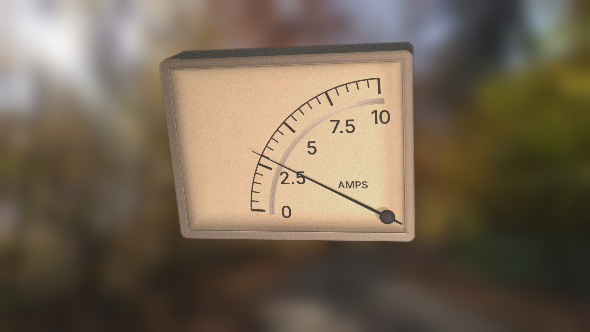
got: 3 A
